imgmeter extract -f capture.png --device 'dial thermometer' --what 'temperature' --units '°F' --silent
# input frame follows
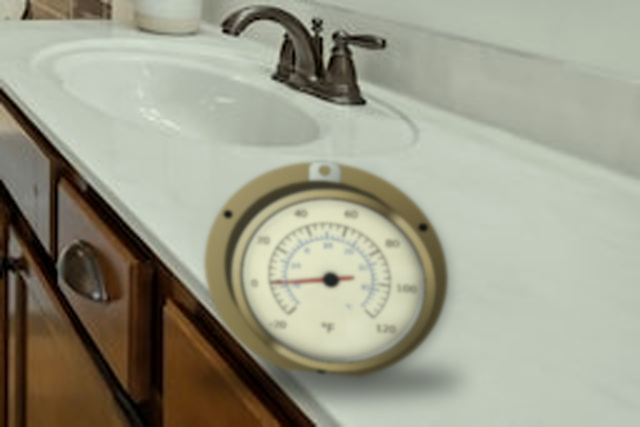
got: 0 °F
